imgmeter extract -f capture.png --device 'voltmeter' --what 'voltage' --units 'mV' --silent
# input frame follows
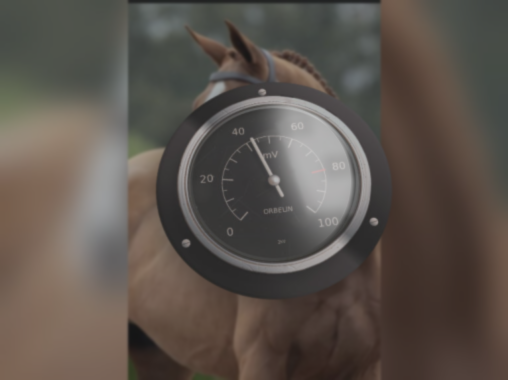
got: 42.5 mV
